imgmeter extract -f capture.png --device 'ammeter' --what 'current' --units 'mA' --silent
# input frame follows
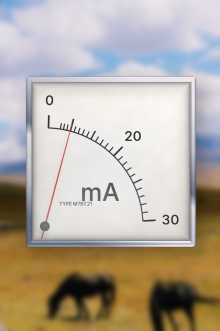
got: 10 mA
